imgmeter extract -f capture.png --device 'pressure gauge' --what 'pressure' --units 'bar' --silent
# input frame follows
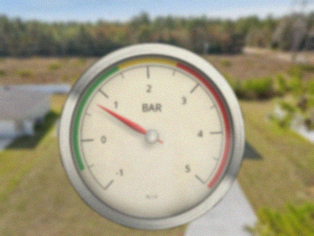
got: 0.75 bar
